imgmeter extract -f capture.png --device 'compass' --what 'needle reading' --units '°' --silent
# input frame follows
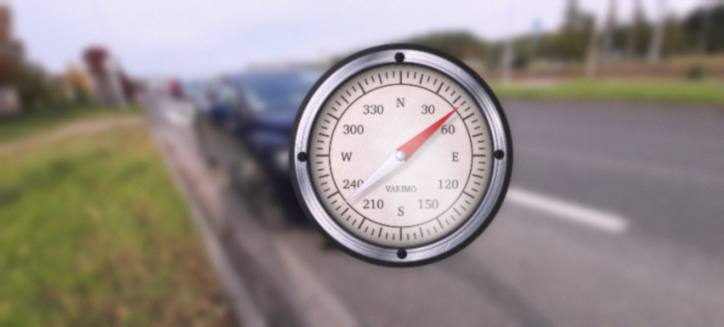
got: 50 °
